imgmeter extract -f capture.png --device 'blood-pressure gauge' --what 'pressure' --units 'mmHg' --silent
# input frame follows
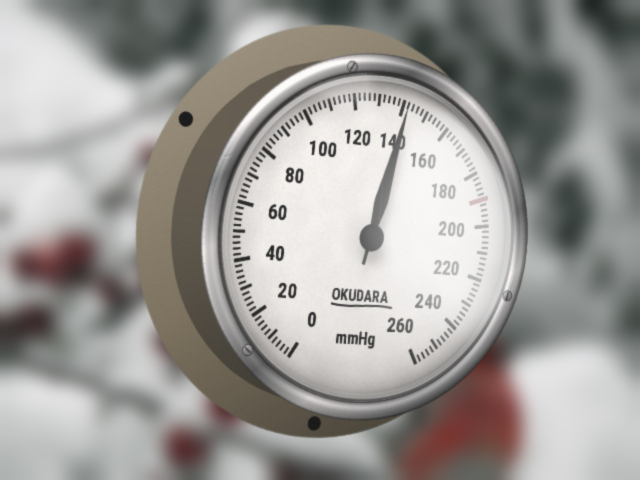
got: 140 mmHg
